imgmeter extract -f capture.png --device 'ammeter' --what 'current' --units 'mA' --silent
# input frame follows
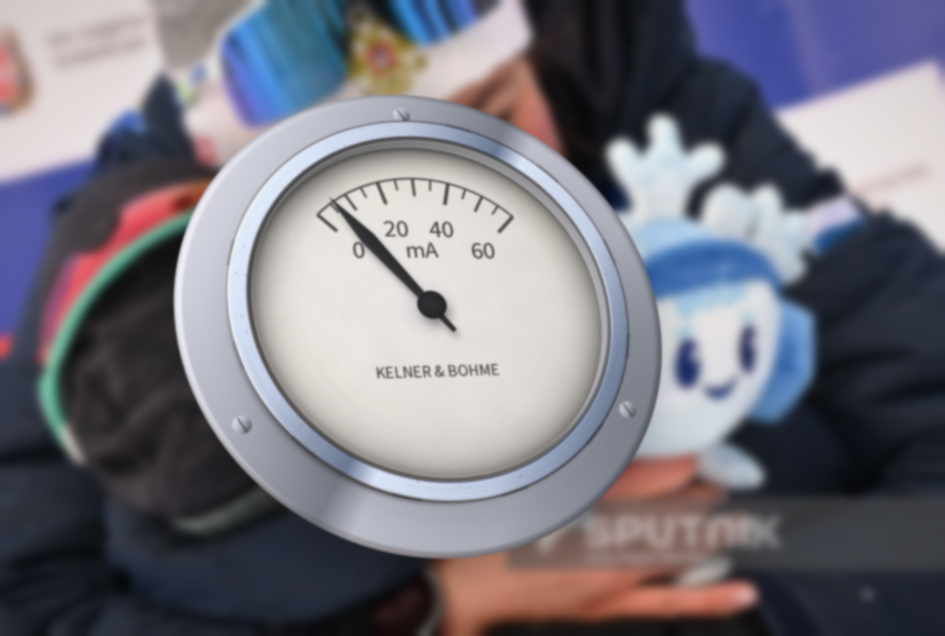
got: 5 mA
